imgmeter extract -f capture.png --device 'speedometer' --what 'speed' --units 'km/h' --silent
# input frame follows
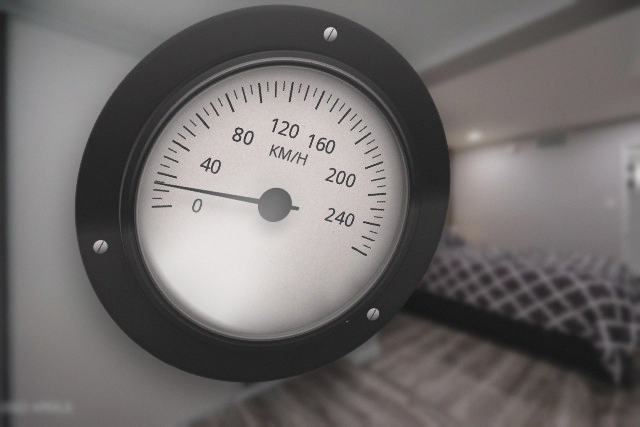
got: 15 km/h
